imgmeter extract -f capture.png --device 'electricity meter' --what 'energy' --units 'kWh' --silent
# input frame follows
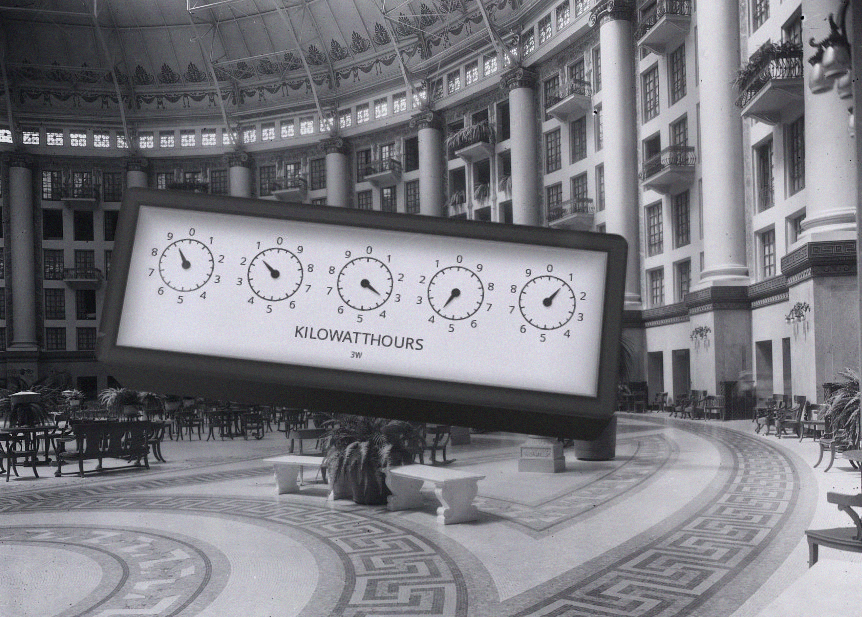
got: 91341 kWh
